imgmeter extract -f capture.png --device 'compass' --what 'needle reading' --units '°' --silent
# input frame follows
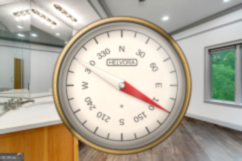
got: 120 °
